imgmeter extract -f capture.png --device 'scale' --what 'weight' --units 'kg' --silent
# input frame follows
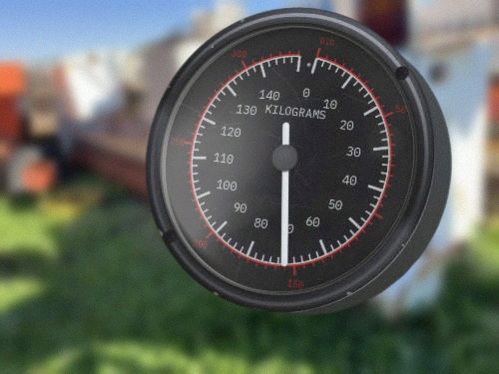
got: 70 kg
